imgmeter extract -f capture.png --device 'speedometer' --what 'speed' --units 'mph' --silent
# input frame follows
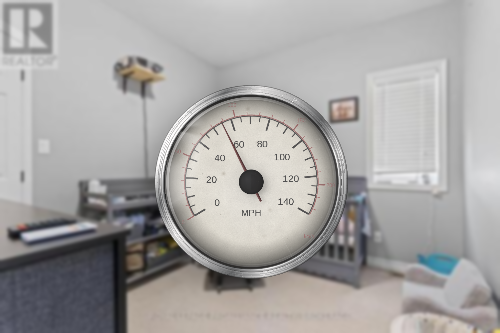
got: 55 mph
